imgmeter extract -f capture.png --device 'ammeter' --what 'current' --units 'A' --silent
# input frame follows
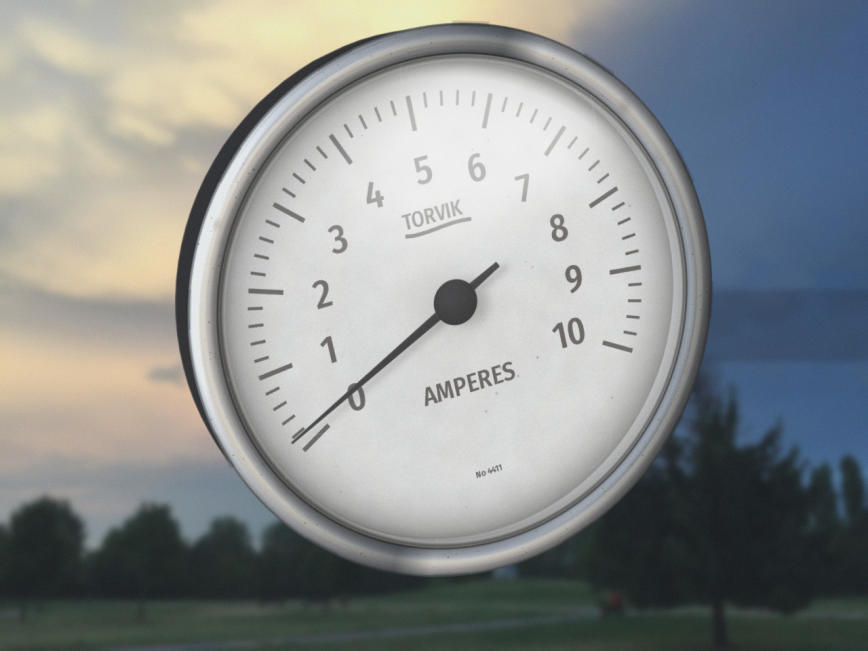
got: 0.2 A
